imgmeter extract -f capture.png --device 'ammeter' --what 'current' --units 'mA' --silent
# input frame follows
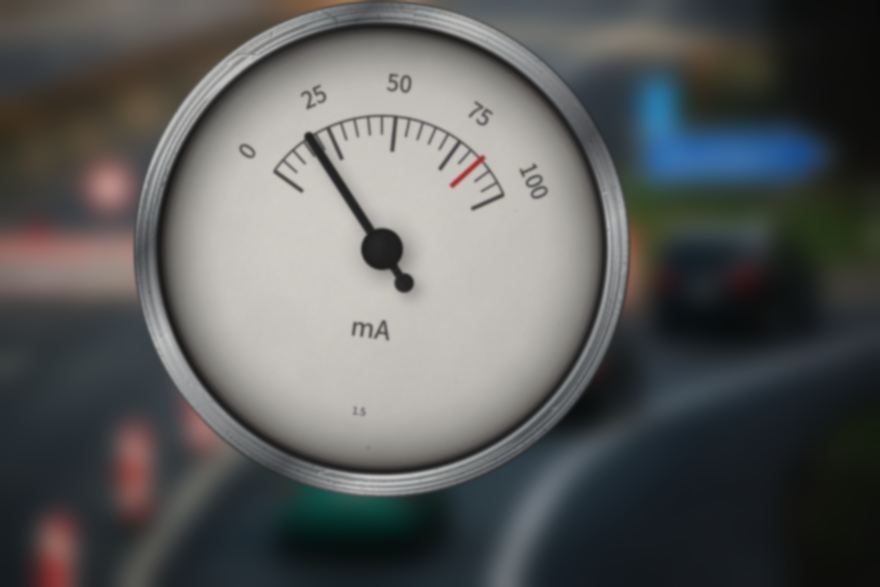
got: 17.5 mA
